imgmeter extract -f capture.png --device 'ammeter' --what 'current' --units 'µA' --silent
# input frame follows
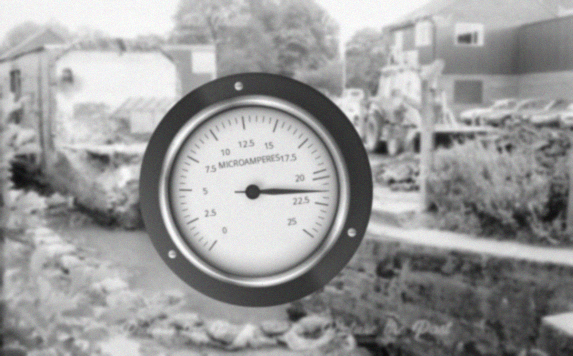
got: 21.5 µA
